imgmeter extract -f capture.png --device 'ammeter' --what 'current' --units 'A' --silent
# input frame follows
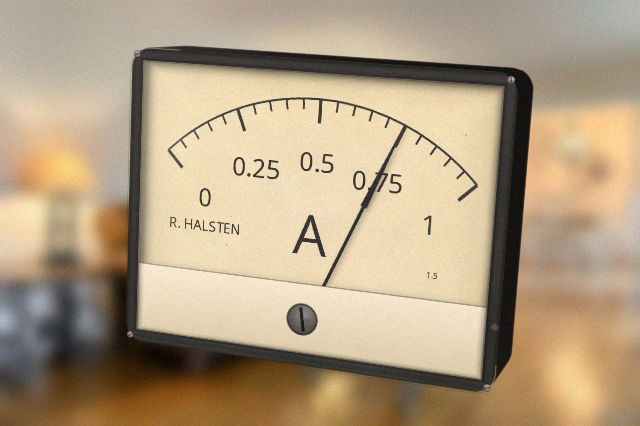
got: 0.75 A
